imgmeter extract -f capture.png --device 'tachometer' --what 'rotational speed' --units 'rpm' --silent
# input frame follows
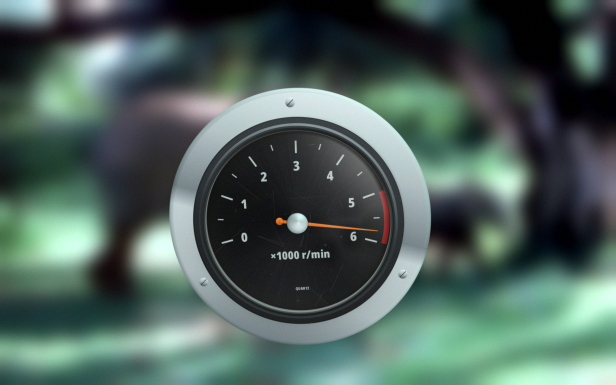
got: 5750 rpm
